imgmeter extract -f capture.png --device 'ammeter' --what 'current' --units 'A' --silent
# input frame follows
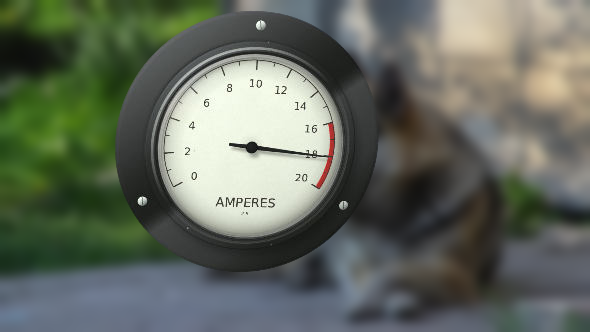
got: 18 A
